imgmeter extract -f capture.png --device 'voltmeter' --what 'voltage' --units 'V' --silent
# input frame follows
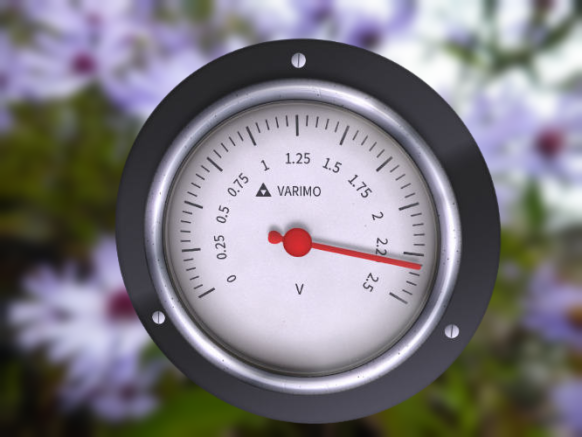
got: 2.3 V
